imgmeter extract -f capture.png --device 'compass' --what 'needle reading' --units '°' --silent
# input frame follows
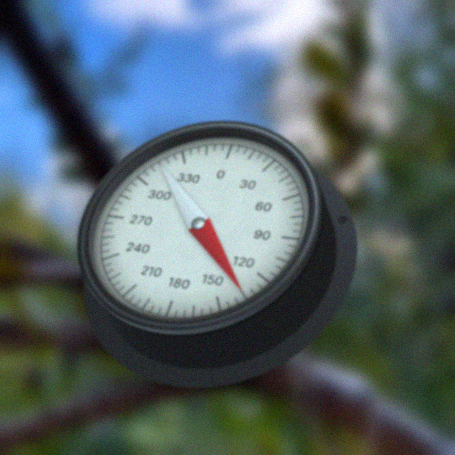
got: 135 °
